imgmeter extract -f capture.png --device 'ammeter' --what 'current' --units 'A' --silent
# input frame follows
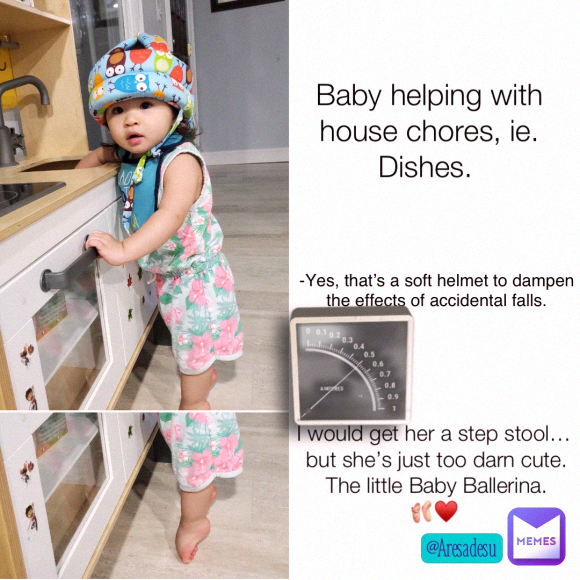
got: 0.5 A
